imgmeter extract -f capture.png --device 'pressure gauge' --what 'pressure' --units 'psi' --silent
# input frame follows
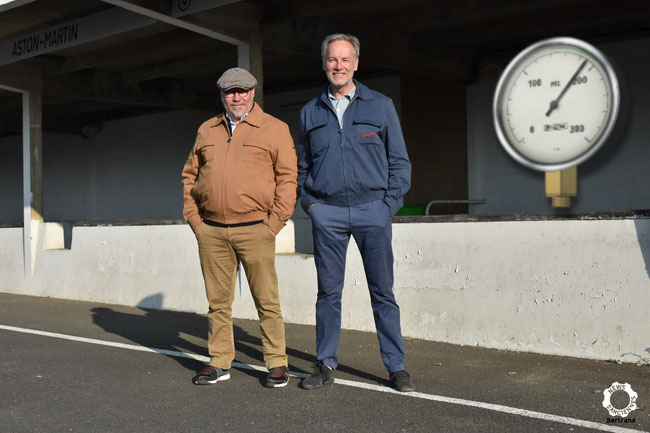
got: 190 psi
